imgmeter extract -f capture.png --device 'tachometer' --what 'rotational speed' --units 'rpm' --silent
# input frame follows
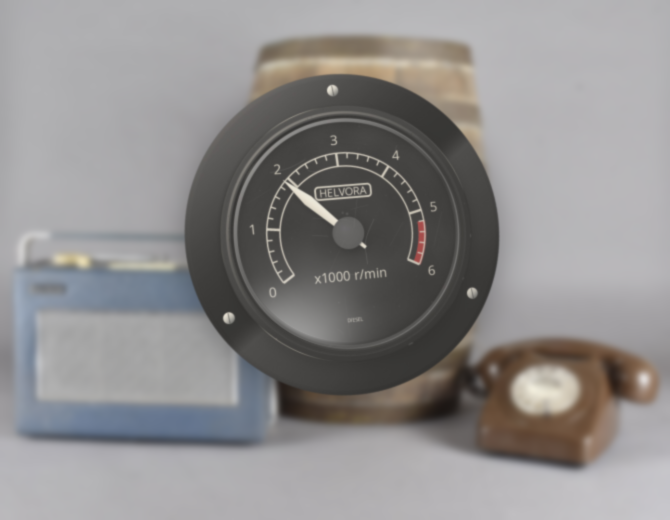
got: 1900 rpm
